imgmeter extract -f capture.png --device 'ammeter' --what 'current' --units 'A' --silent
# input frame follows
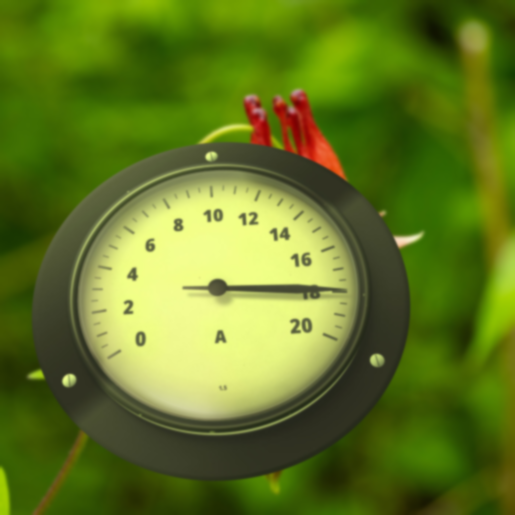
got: 18 A
